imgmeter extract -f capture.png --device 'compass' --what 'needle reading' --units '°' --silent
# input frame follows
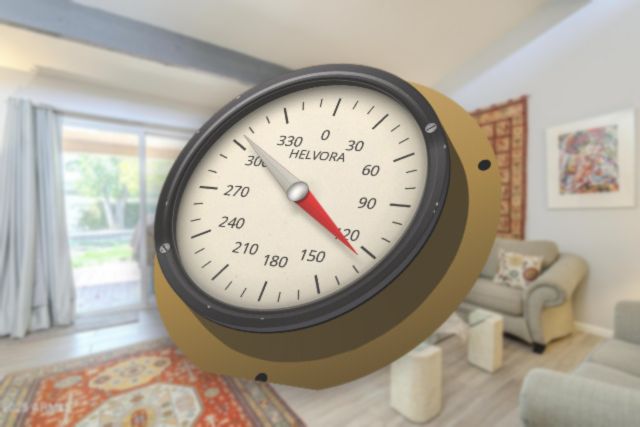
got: 125 °
